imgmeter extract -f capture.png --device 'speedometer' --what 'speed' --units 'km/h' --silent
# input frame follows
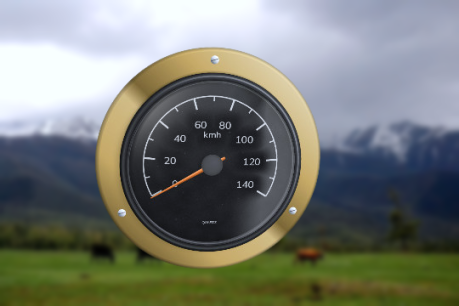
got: 0 km/h
